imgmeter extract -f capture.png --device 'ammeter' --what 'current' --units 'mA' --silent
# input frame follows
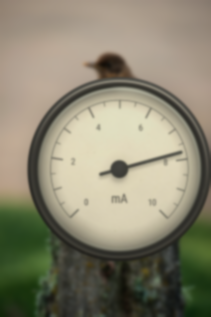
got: 7.75 mA
